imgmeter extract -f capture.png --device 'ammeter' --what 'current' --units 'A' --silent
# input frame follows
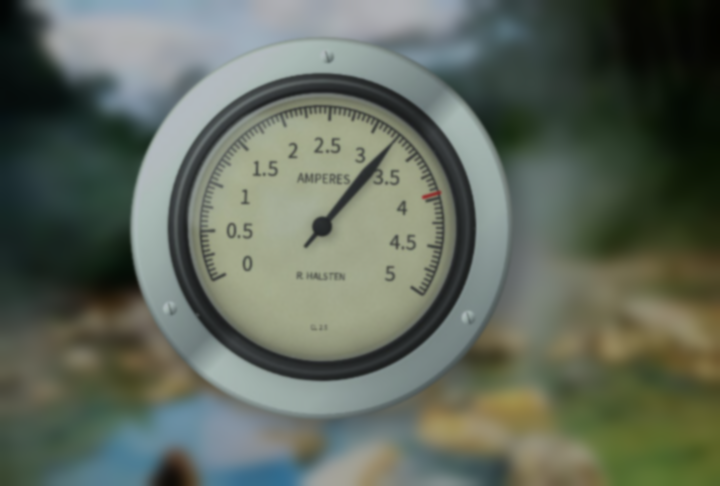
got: 3.25 A
